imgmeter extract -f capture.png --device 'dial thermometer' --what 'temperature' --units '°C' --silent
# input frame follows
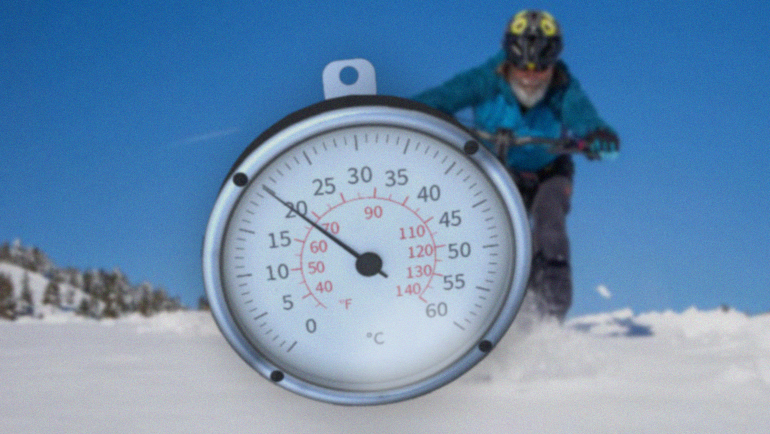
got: 20 °C
